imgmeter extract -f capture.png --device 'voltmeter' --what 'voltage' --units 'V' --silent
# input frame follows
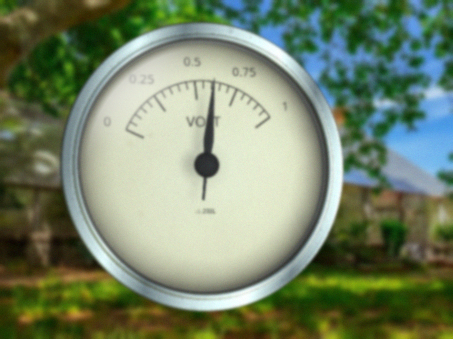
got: 0.6 V
